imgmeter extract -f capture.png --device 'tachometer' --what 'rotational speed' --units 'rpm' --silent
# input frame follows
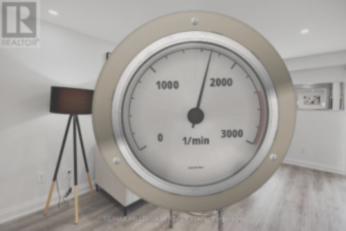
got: 1700 rpm
